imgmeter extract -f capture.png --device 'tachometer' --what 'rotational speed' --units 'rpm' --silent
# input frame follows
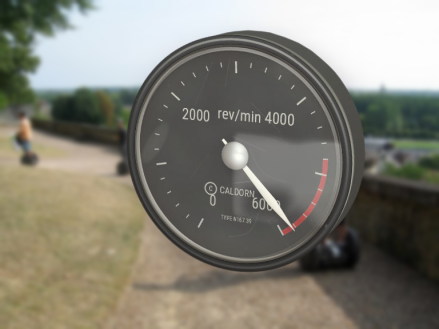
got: 5800 rpm
